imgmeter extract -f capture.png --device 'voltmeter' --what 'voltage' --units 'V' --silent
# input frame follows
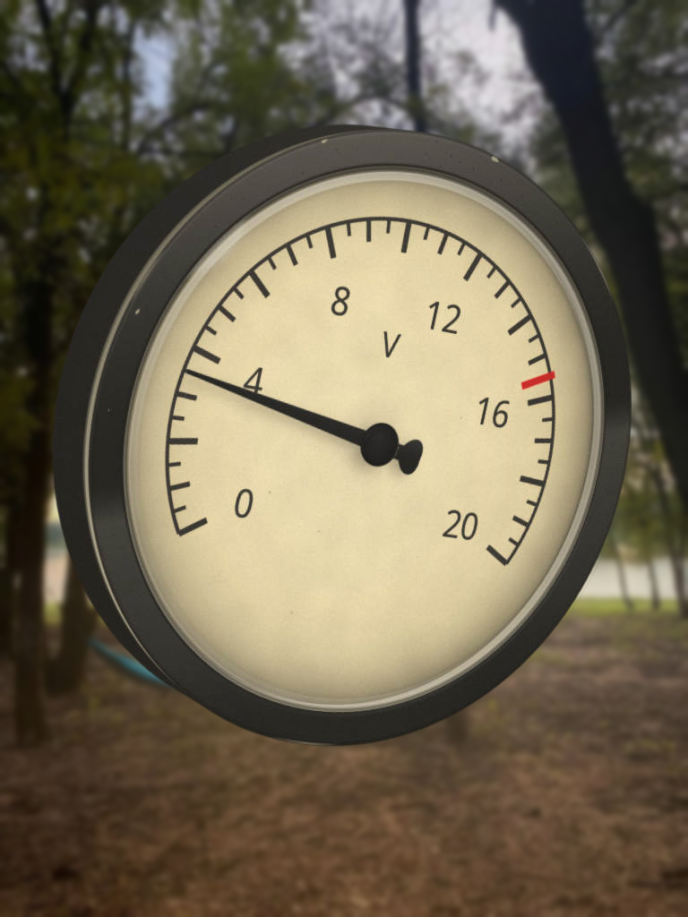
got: 3.5 V
